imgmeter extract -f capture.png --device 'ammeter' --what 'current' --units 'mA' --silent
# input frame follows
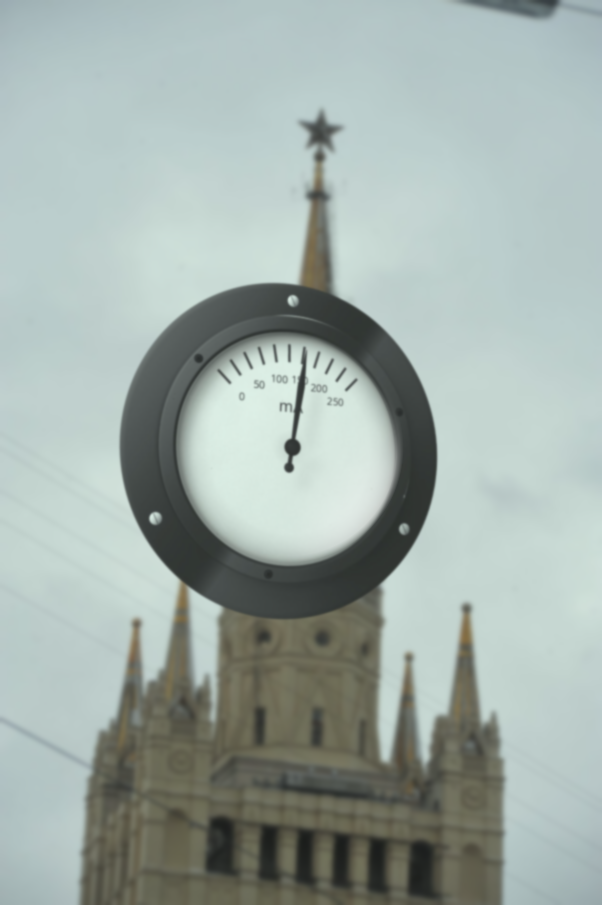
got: 150 mA
